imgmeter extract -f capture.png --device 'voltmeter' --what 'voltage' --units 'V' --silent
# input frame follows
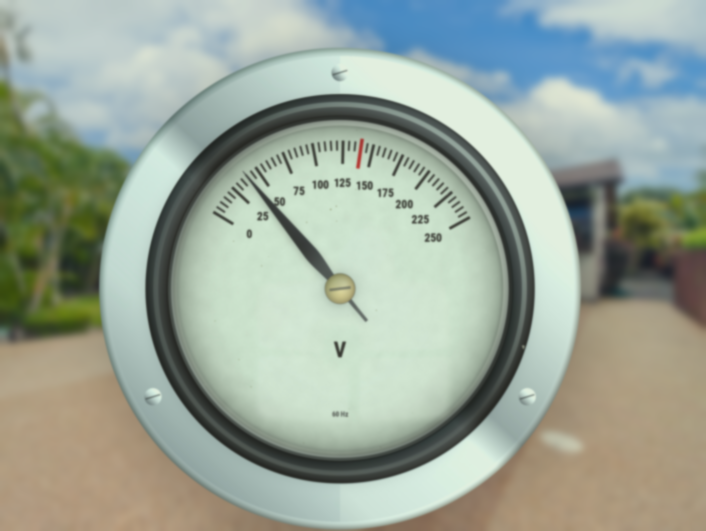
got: 40 V
